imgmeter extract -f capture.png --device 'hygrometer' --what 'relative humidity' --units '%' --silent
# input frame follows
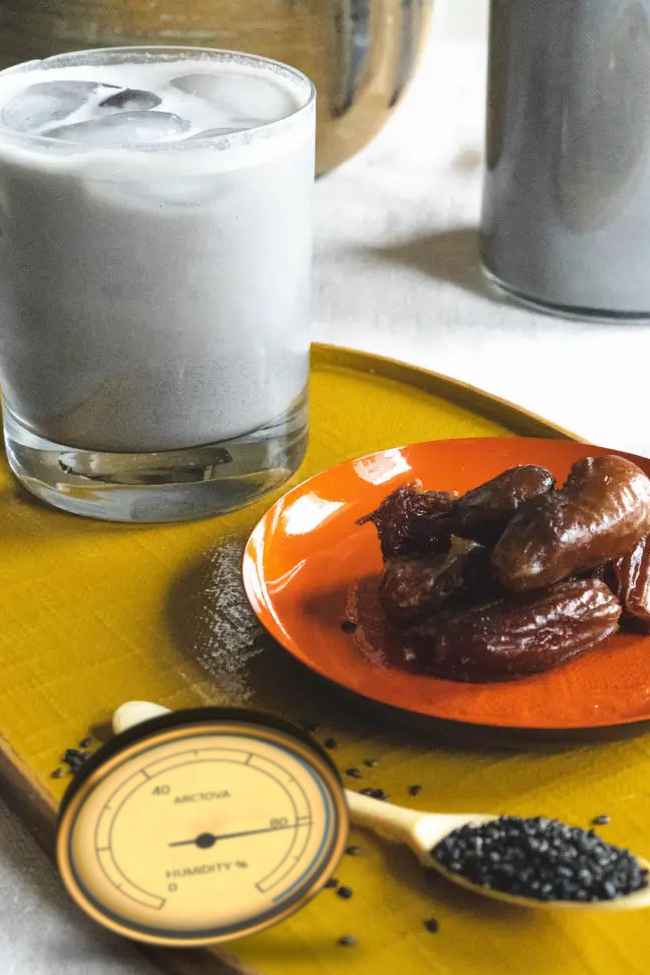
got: 80 %
